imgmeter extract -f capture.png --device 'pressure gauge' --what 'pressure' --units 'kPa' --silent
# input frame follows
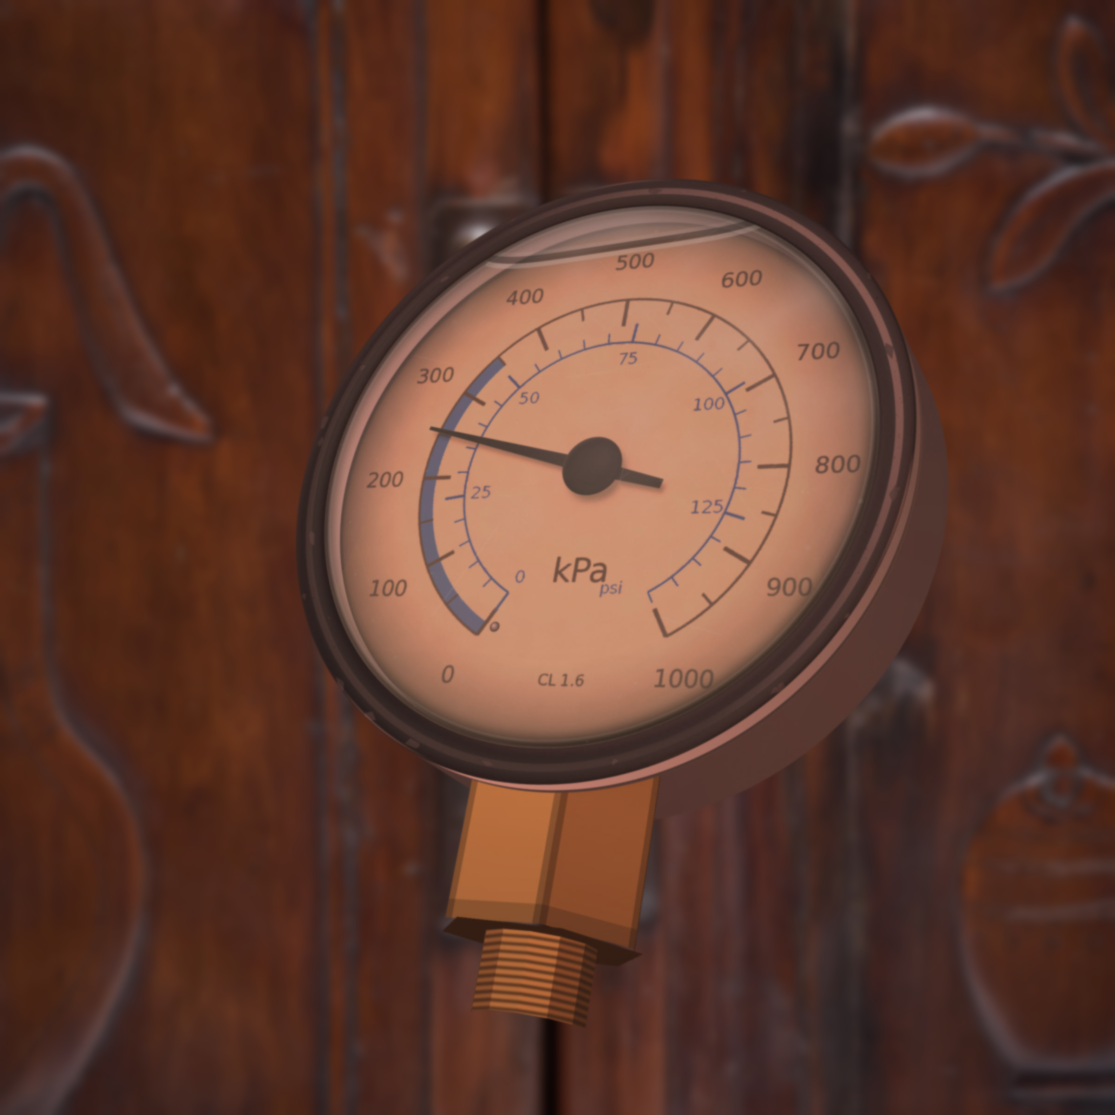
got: 250 kPa
